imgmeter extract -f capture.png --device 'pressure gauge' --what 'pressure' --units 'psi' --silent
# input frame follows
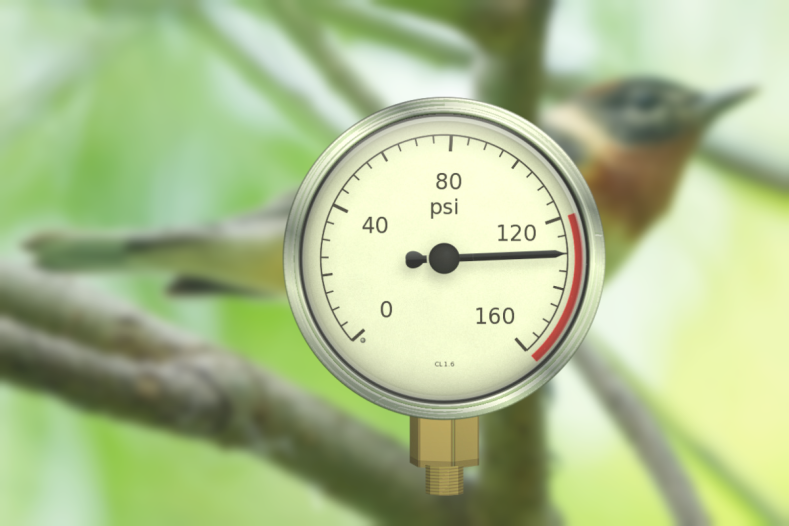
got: 130 psi
